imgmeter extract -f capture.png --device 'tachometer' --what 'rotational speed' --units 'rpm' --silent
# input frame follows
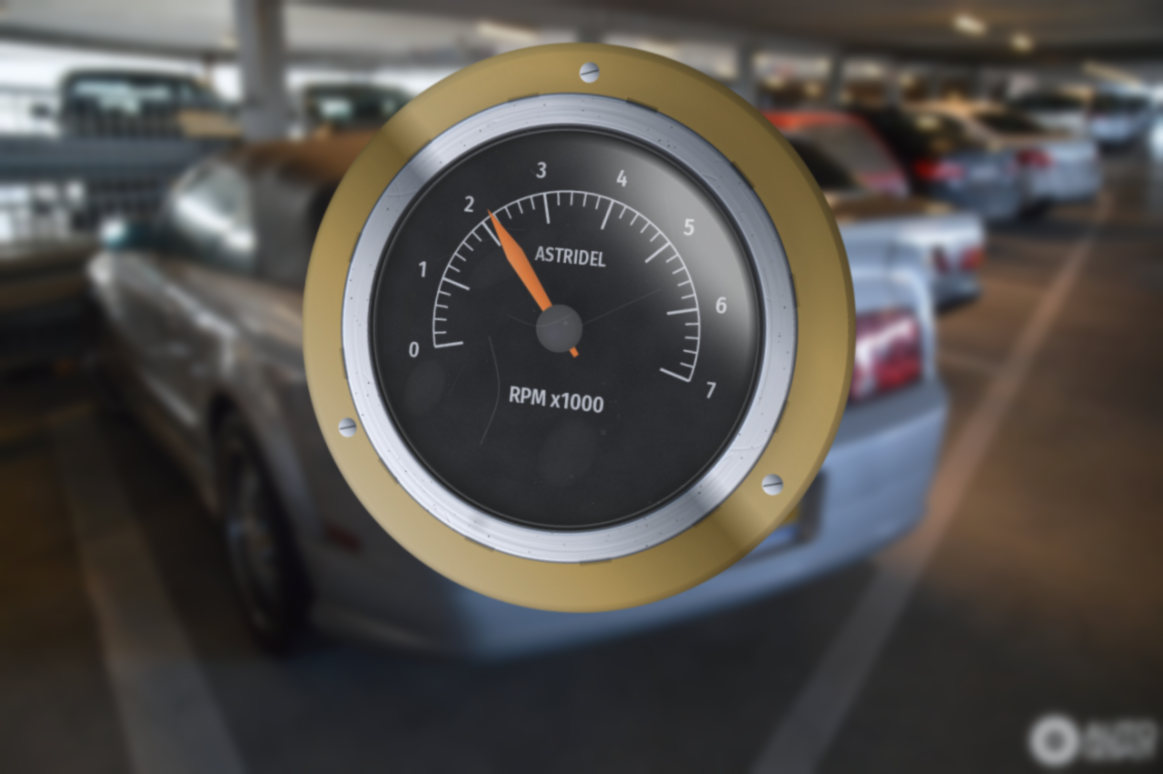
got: 2200 rpm
